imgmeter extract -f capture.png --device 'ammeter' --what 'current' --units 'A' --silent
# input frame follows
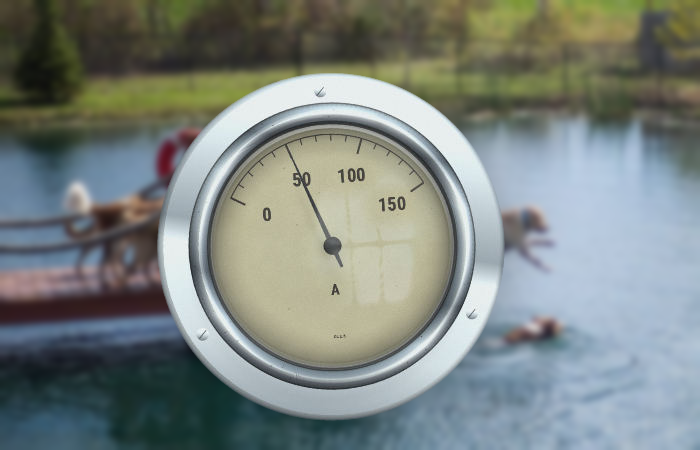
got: 50 A
